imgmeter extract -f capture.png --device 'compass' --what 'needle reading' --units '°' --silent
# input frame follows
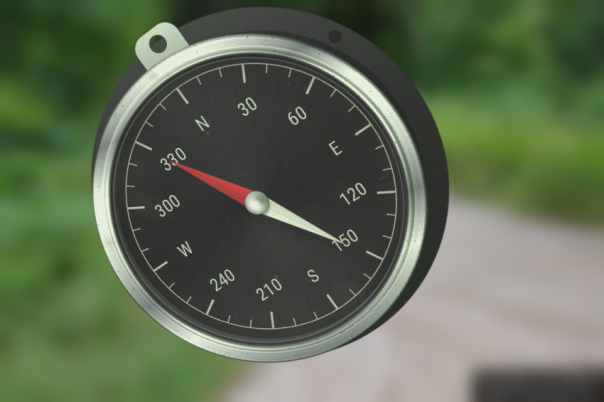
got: 330 °
